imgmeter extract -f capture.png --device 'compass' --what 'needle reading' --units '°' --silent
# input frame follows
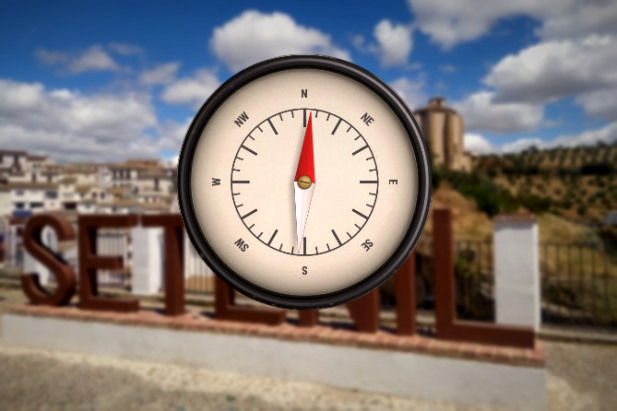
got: 5 °
